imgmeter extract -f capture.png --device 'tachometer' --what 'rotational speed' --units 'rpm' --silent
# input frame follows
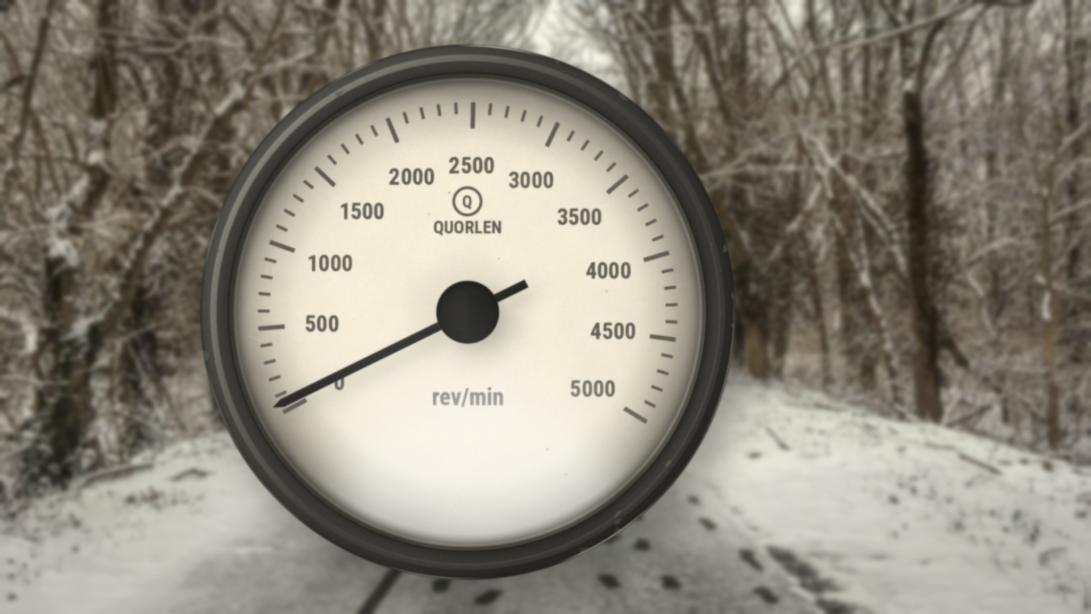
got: 50 rpm
